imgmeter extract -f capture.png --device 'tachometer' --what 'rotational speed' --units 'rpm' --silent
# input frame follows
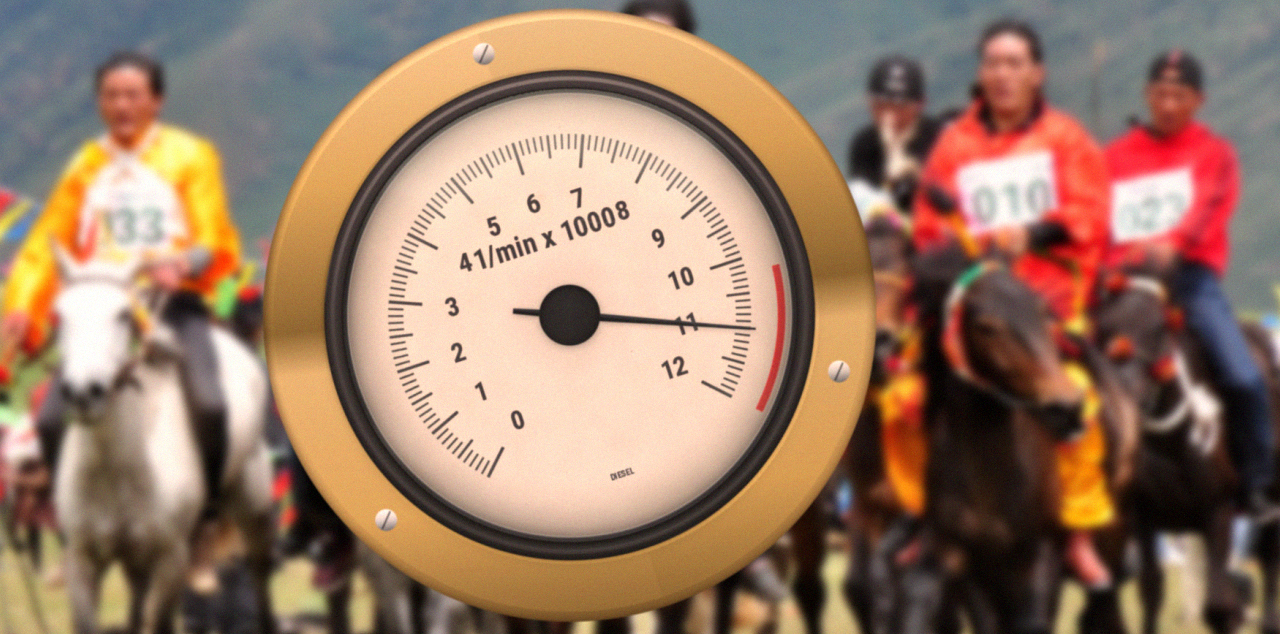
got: 11000 rpm
